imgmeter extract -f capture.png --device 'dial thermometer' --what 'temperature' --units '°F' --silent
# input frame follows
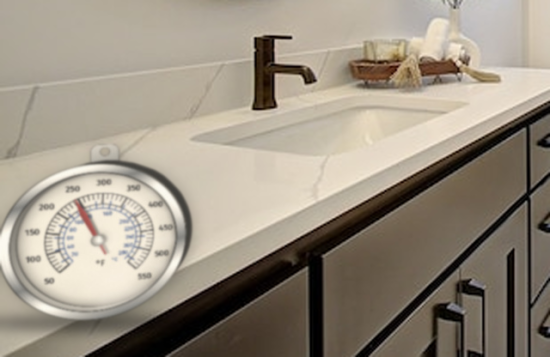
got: 250 °F
